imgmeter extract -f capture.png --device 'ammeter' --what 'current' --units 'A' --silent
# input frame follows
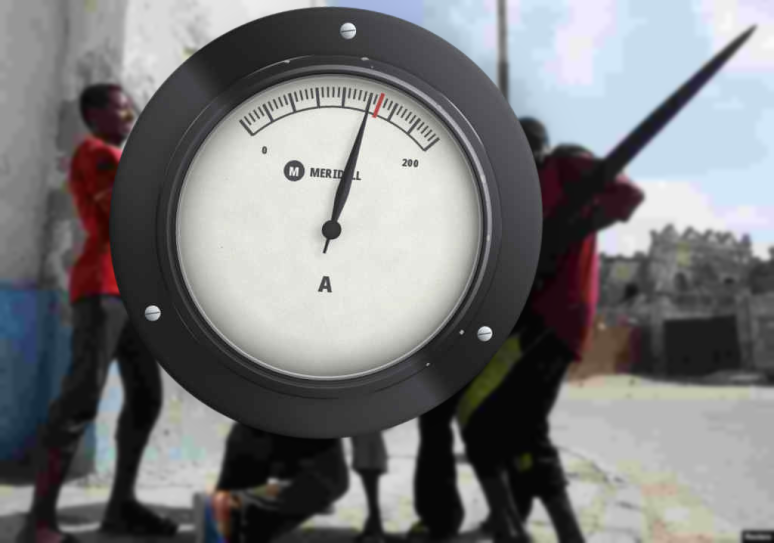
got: 125 A
